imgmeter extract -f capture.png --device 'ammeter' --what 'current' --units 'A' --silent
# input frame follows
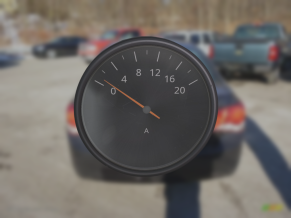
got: 1 A
